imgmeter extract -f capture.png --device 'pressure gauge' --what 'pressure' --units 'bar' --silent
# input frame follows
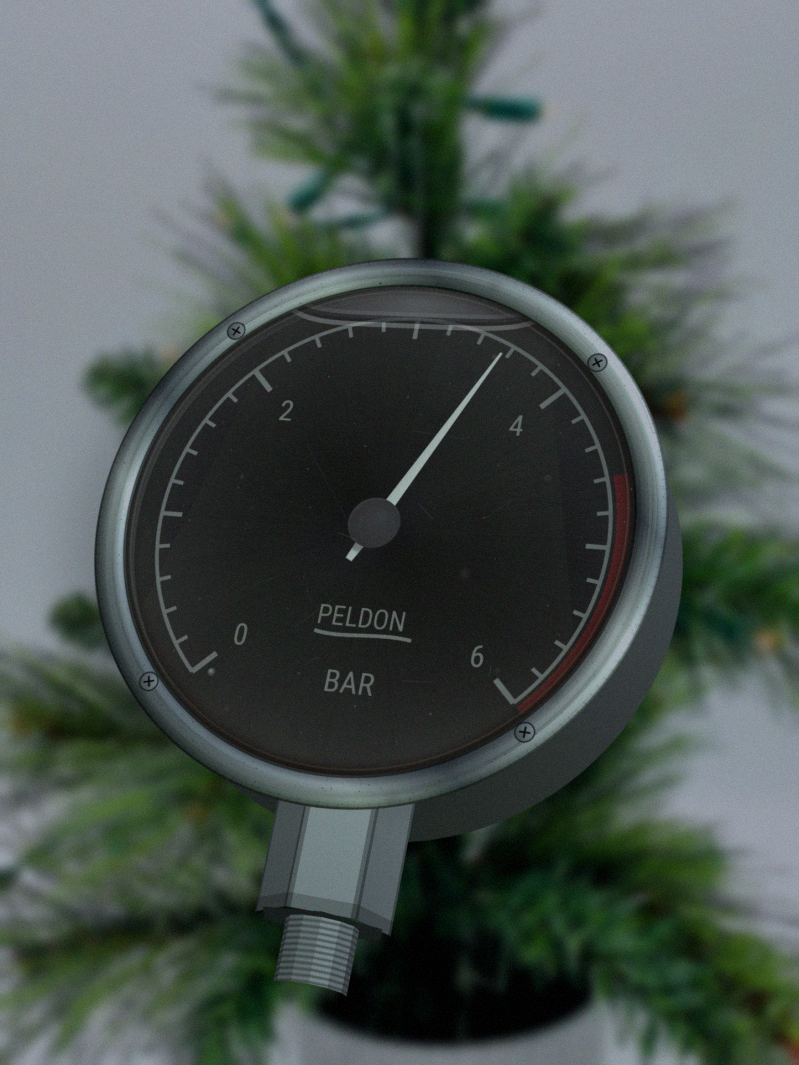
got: 3.6 bar
